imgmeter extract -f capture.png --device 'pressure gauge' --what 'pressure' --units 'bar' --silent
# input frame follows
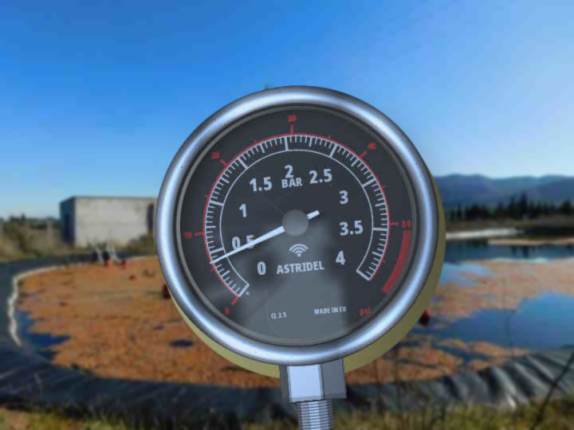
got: 0.4 bar
